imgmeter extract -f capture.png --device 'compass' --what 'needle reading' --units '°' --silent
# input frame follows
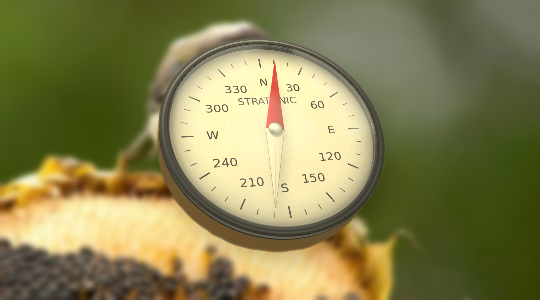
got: 10 °
